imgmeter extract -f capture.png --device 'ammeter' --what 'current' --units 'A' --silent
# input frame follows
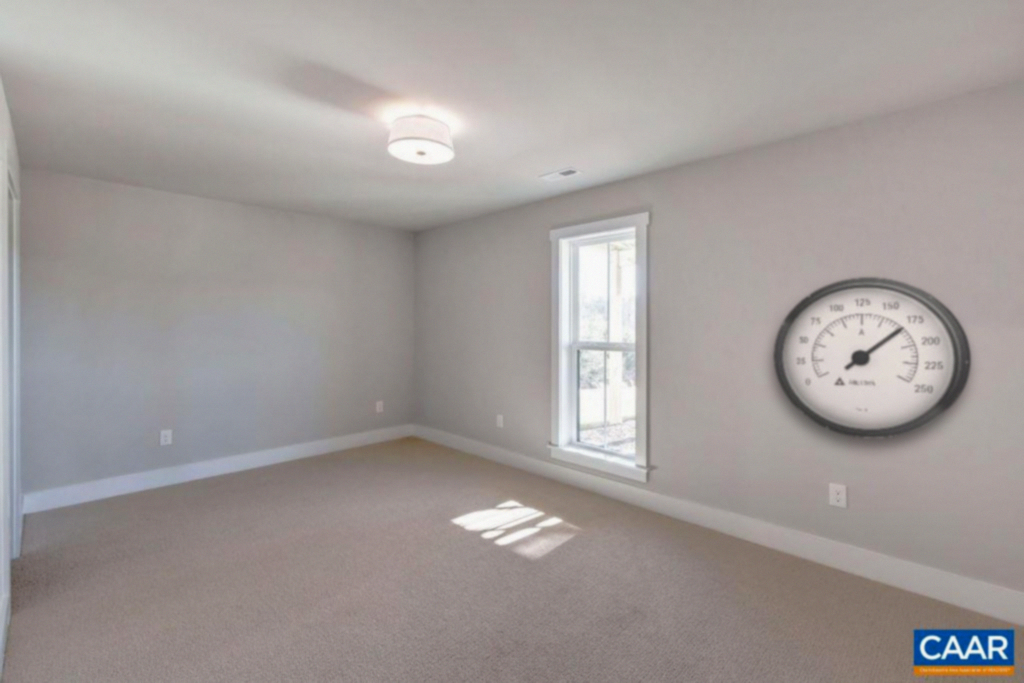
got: 175 A
